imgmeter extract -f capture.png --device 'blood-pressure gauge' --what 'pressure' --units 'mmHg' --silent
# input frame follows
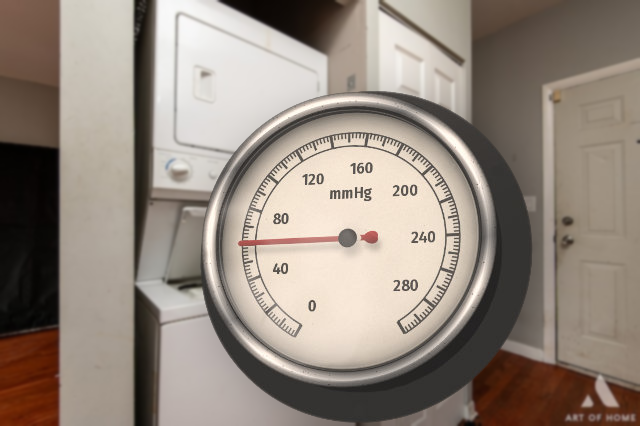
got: 60 mmHg
